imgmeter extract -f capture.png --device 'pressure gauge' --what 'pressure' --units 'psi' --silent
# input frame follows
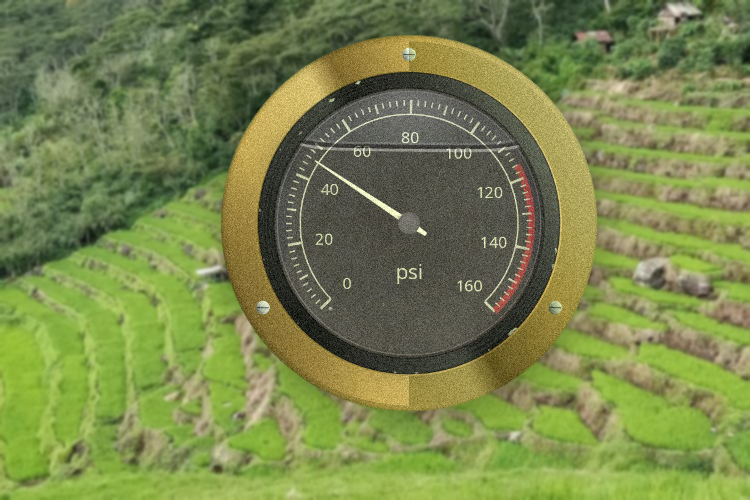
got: 46 psi
